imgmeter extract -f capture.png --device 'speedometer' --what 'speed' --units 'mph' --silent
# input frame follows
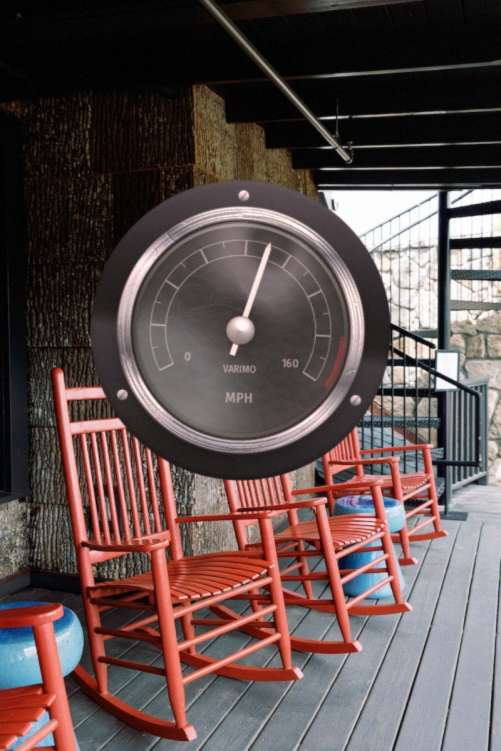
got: 90 mph
